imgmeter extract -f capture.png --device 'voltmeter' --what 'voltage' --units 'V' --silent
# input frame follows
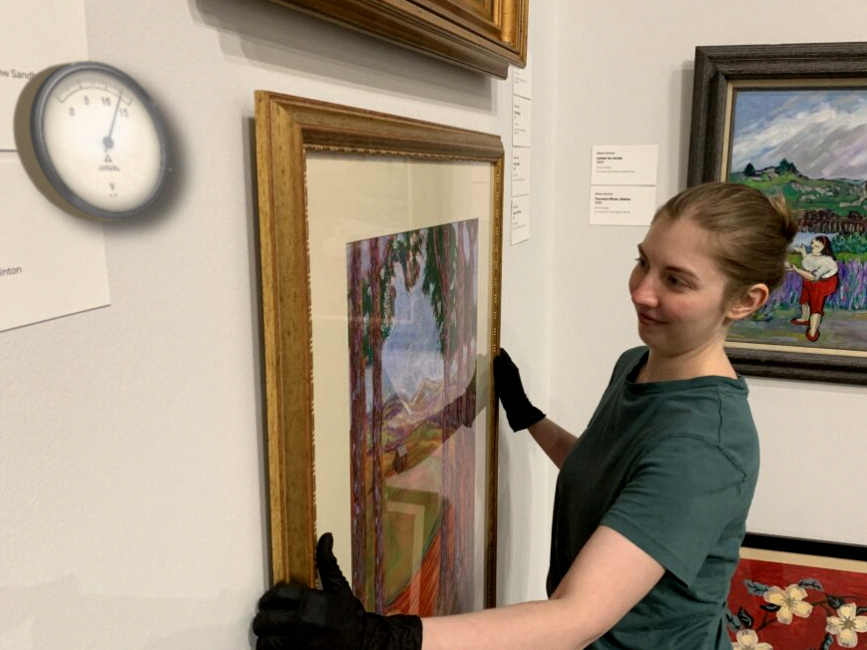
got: 12.5 V
